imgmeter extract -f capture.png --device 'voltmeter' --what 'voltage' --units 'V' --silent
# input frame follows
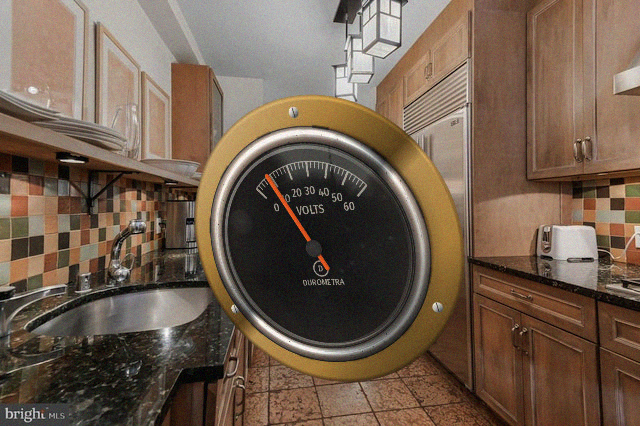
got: 10 V
